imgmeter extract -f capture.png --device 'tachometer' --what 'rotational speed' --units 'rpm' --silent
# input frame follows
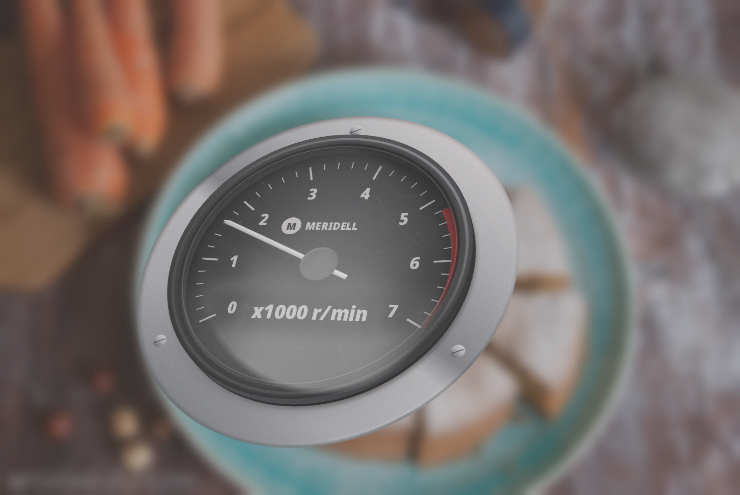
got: 1600 rpm
